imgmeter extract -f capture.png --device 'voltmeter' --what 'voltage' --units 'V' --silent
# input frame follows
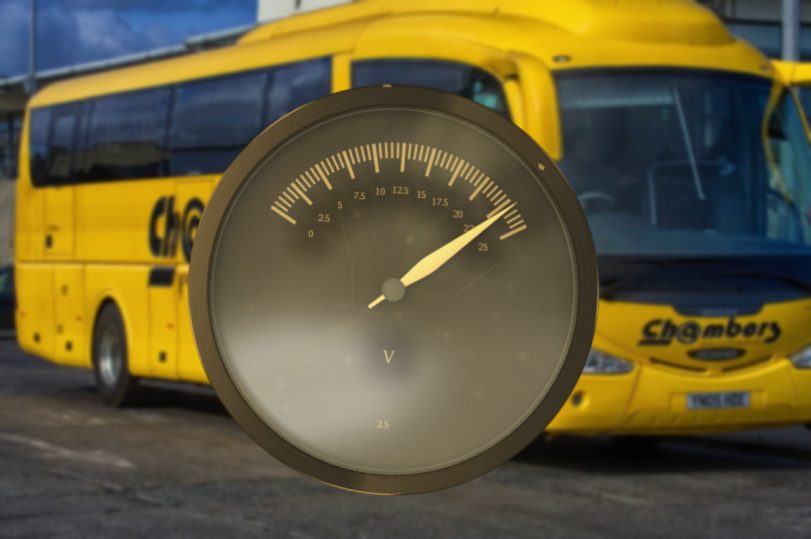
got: 23 V
